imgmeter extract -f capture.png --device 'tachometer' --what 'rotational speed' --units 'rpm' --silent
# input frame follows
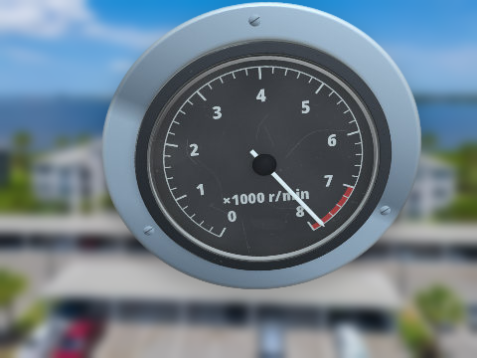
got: 7800 rpm
